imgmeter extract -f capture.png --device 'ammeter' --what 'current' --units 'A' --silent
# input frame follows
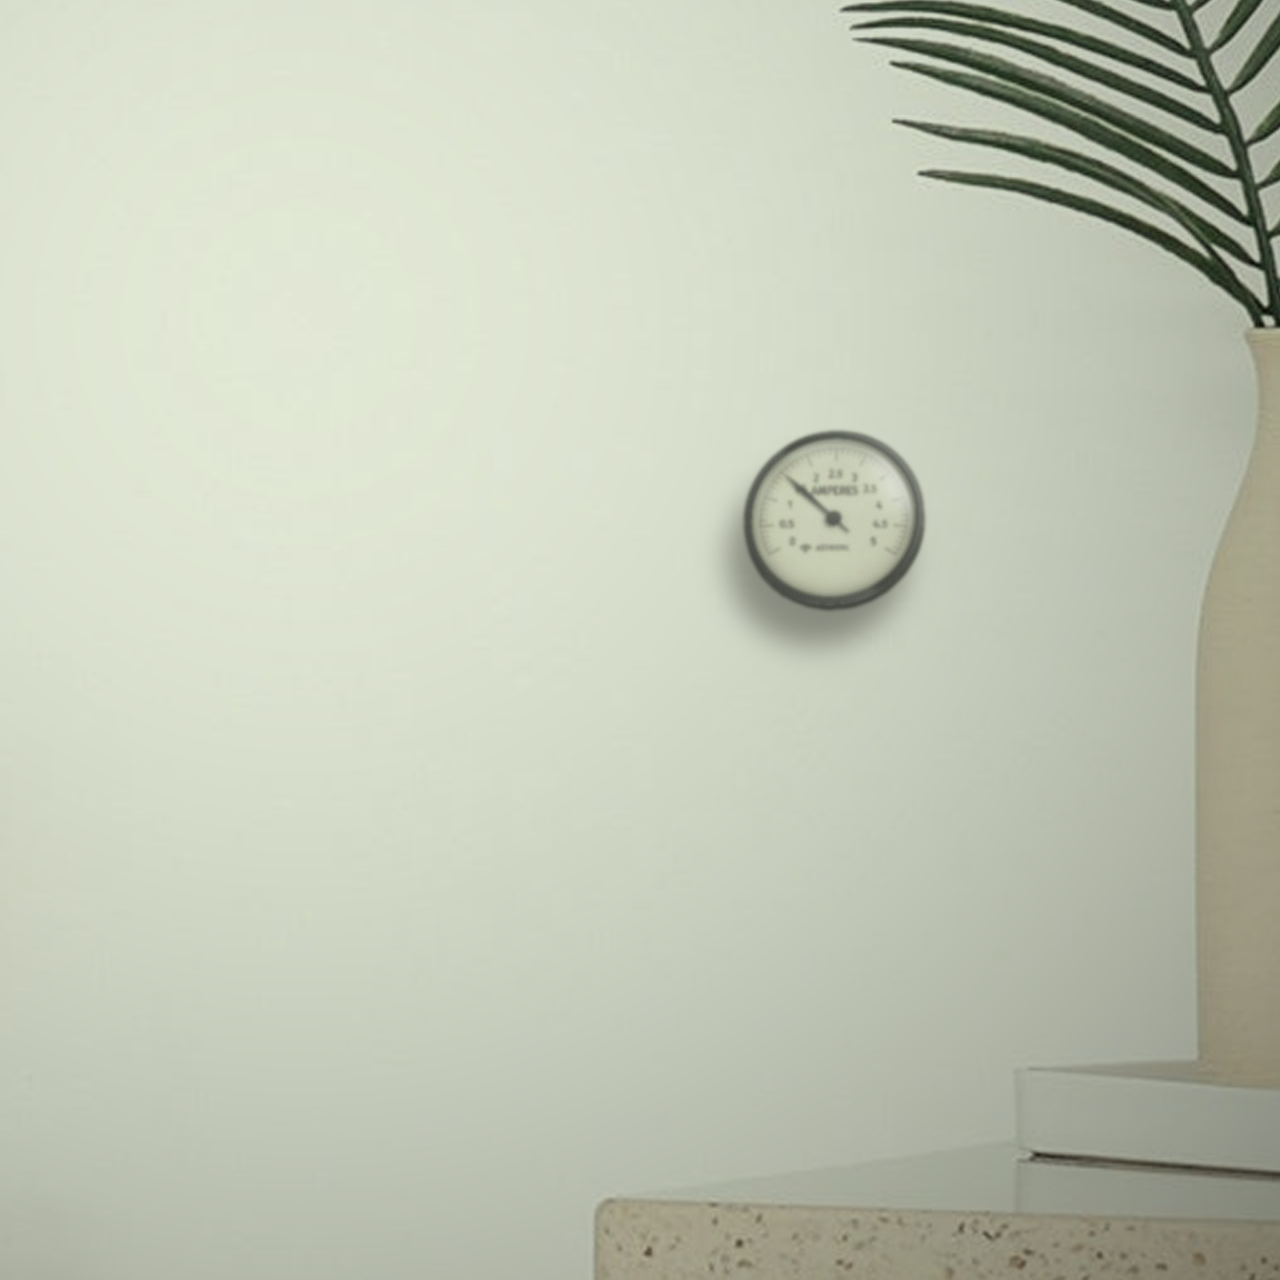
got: 1.5 A
